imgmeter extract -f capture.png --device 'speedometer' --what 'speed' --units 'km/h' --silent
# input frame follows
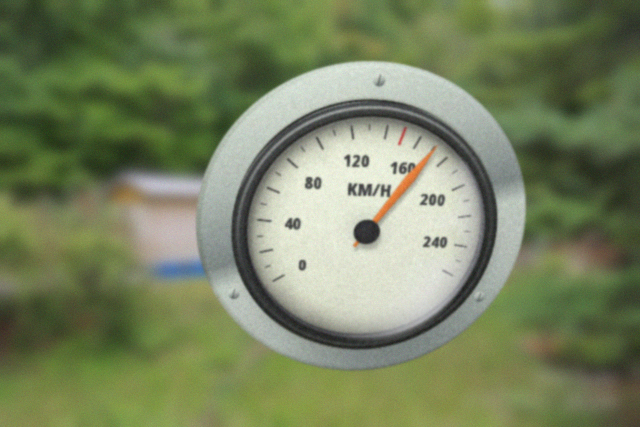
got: 170 km/h
